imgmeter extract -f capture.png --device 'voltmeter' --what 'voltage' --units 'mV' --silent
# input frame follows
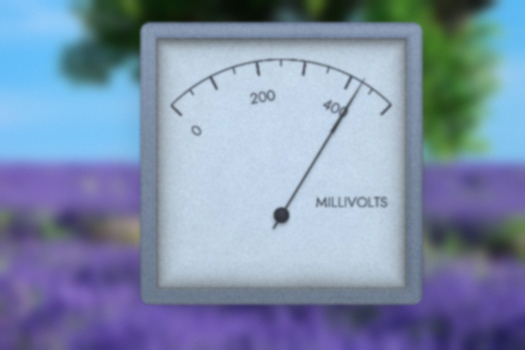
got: 425 mV
